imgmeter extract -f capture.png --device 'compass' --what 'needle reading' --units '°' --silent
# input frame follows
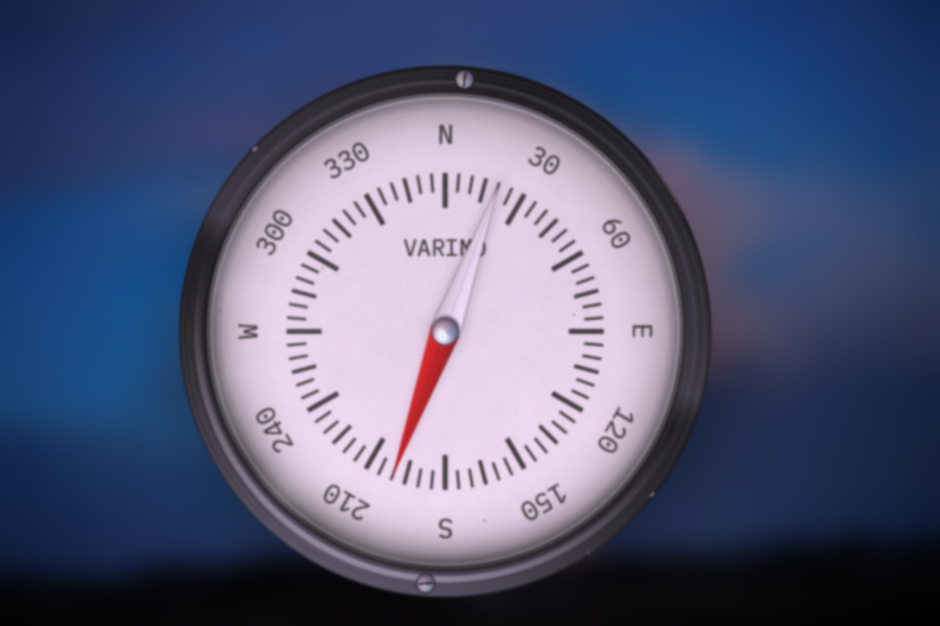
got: 200 °
